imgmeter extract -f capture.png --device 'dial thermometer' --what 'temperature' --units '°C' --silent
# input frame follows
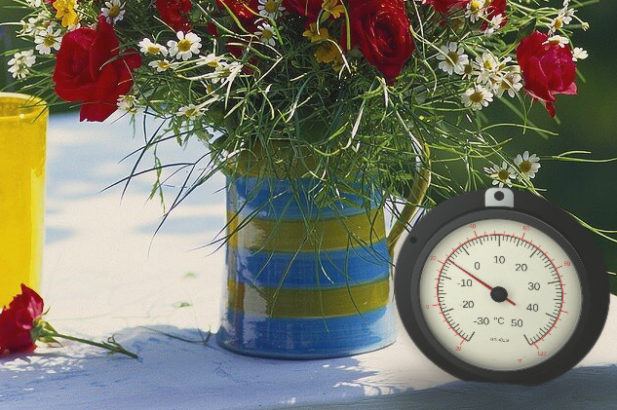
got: -5 °C
